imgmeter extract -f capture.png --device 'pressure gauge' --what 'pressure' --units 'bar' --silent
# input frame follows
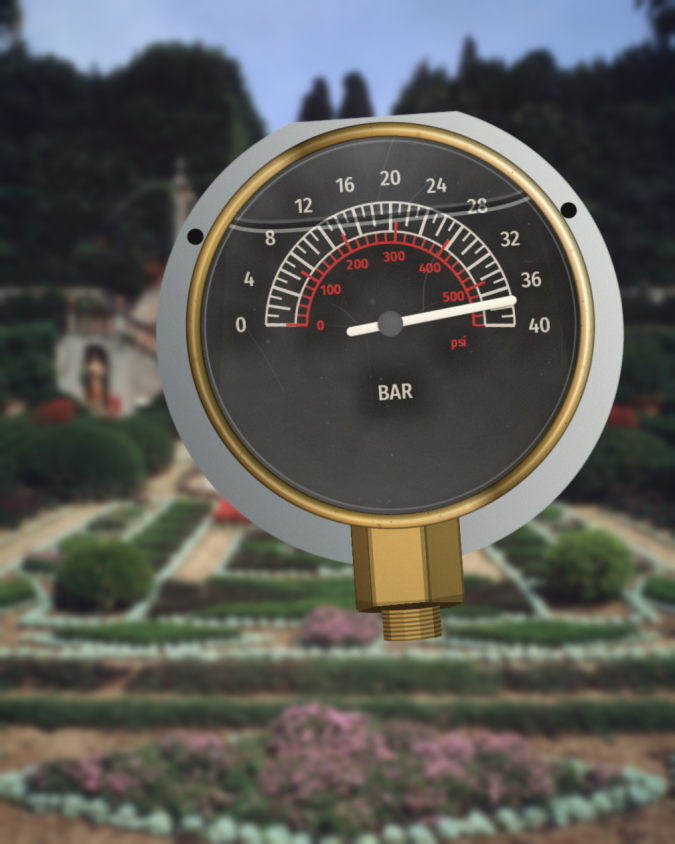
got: 37.5 bar
